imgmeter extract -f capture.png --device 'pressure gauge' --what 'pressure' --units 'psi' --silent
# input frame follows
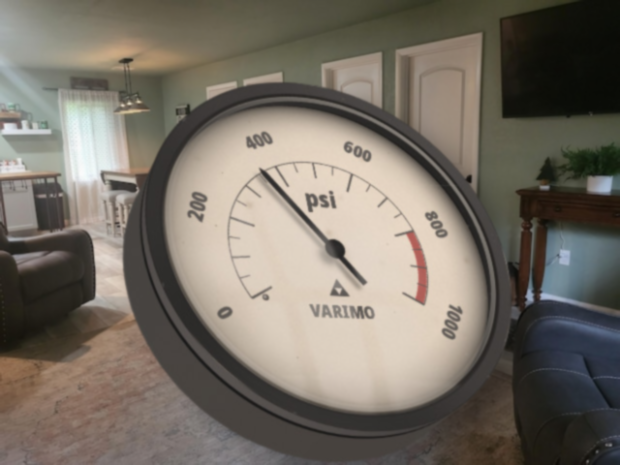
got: 350 psi
